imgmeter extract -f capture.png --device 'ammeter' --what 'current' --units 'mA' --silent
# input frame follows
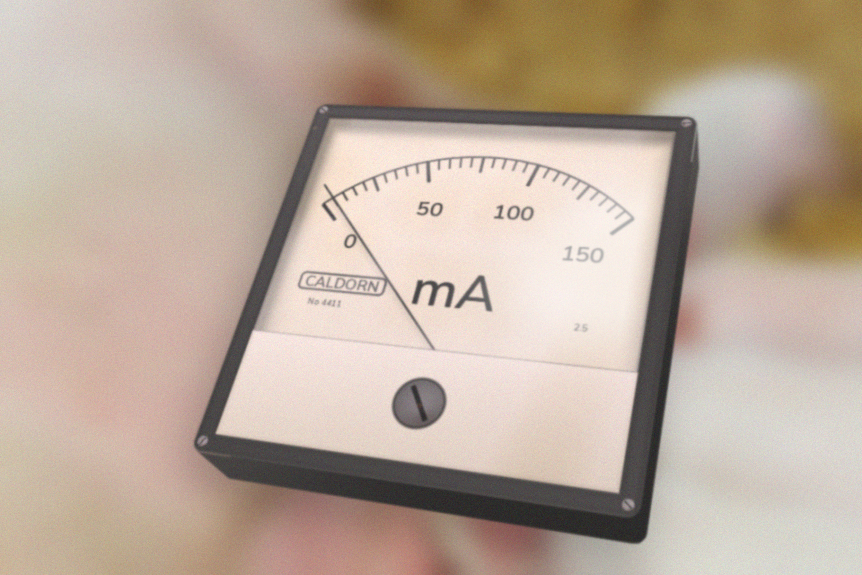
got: 5 mA
